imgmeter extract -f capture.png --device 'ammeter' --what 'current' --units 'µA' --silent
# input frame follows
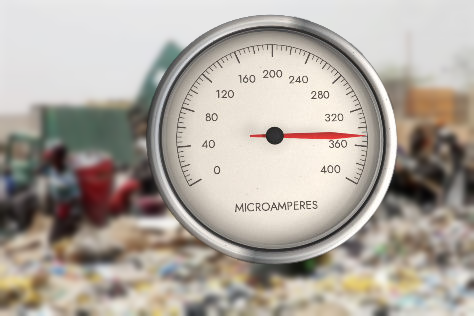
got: 350 µA
